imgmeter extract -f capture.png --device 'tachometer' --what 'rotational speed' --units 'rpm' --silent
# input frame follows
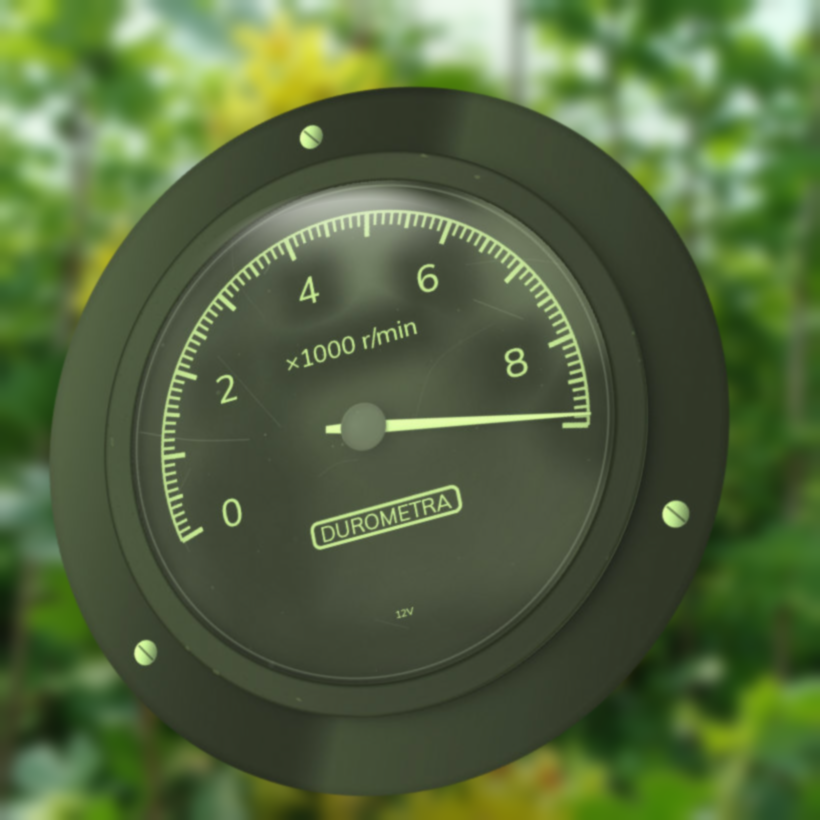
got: 8900 rpm
